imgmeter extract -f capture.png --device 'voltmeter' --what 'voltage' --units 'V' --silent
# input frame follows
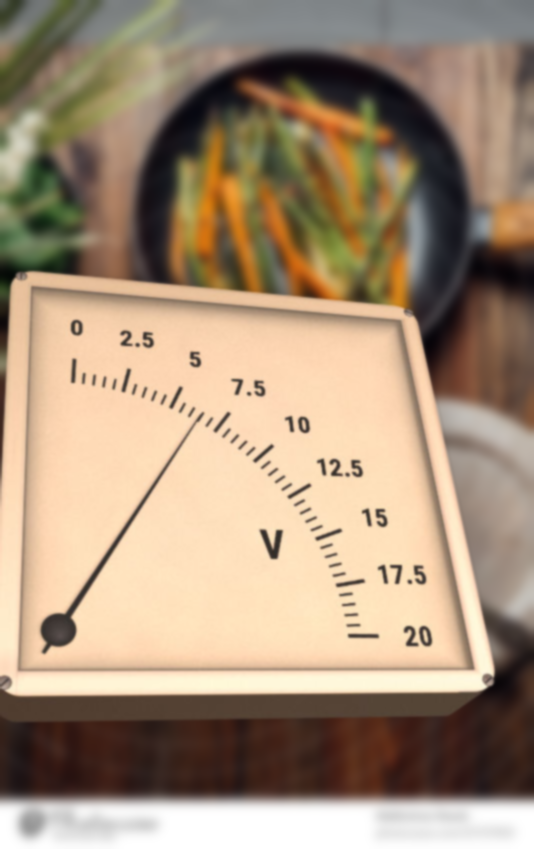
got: 6.5 V
